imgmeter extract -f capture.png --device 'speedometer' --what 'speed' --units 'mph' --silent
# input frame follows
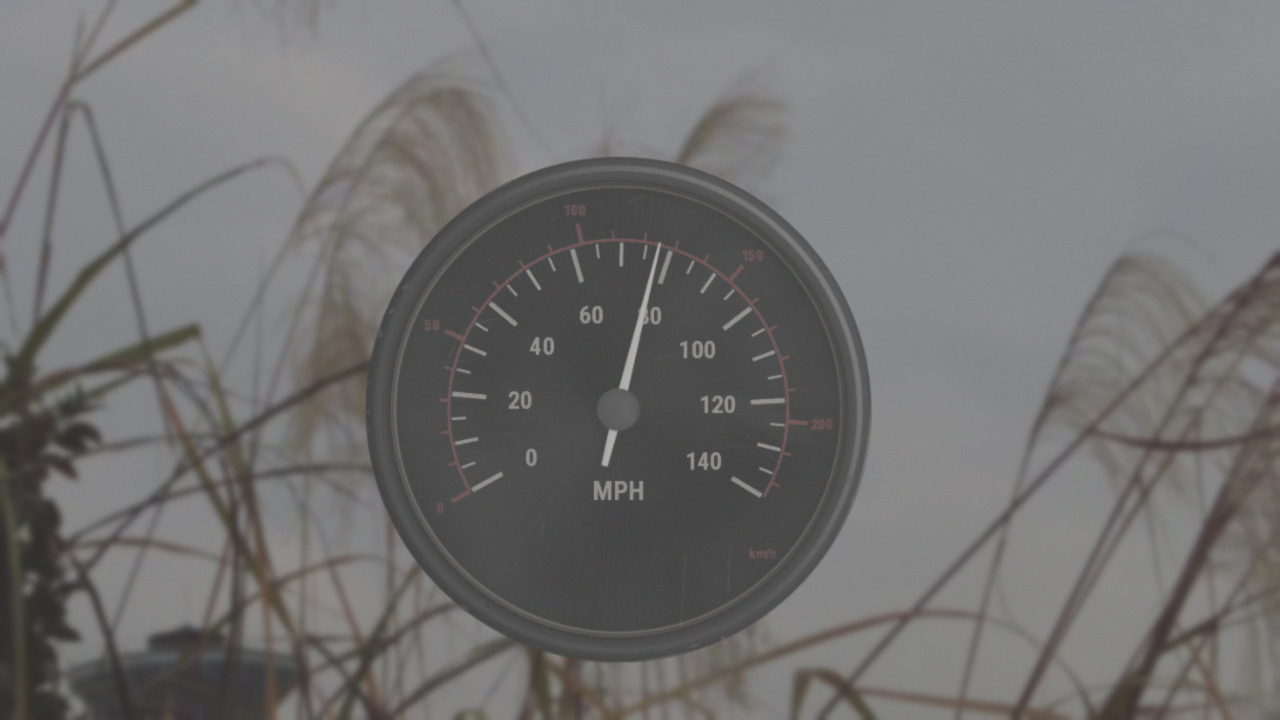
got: 77.5 mph
